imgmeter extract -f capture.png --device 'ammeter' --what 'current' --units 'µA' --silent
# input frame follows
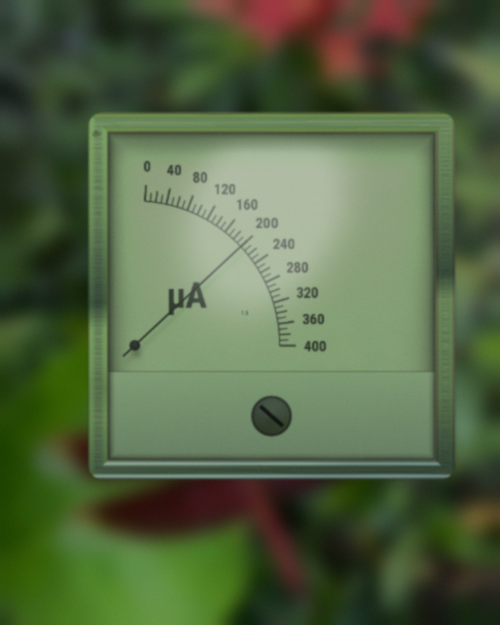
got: 200 µA
